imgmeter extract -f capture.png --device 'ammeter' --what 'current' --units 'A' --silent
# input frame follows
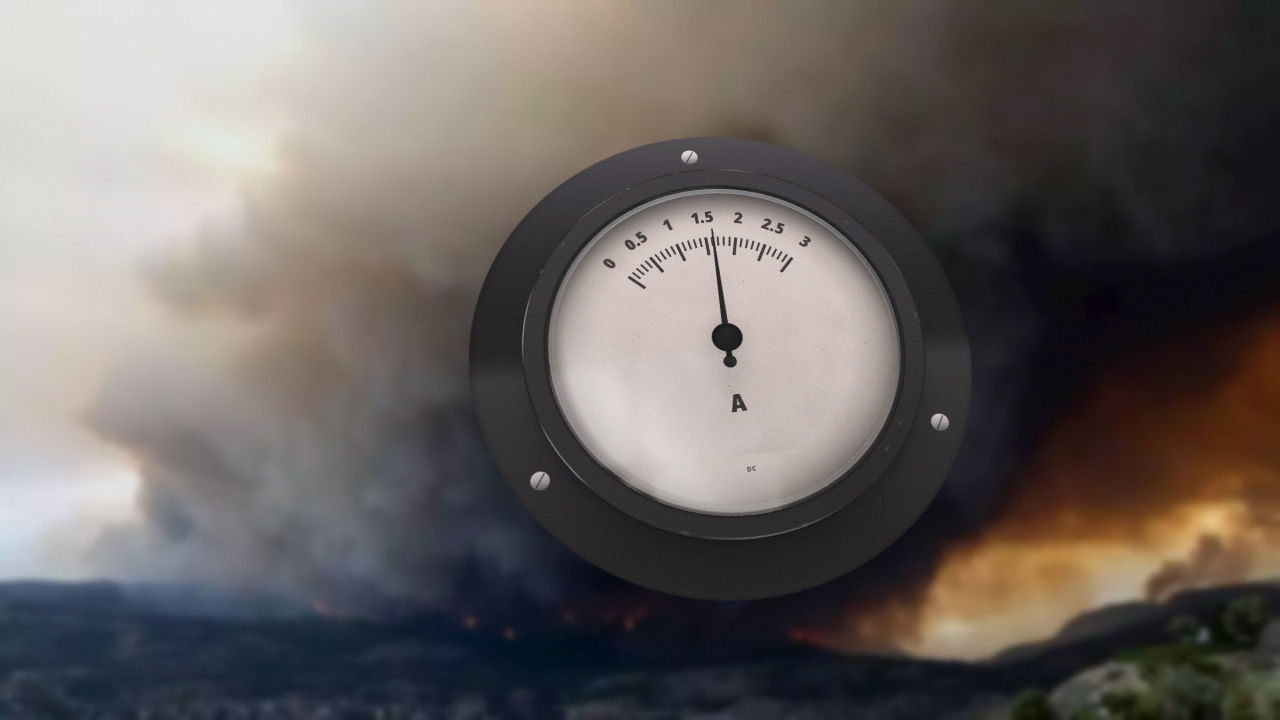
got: 1.6 A
